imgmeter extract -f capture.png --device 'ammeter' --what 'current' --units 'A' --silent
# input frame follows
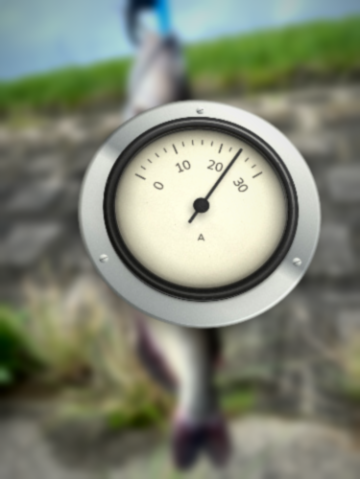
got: 24 A
